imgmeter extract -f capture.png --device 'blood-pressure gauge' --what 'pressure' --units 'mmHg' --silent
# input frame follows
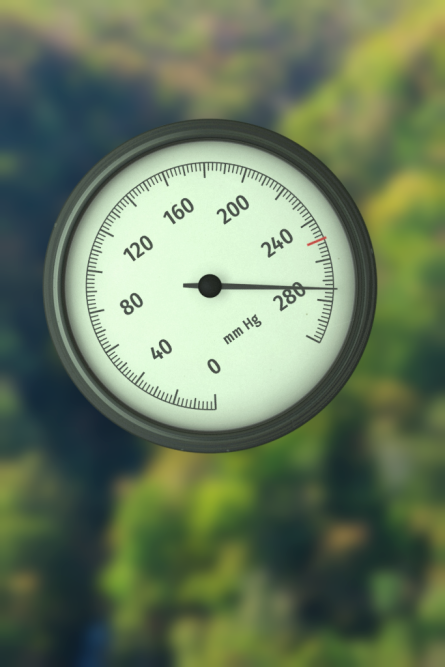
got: 274 mmHg
